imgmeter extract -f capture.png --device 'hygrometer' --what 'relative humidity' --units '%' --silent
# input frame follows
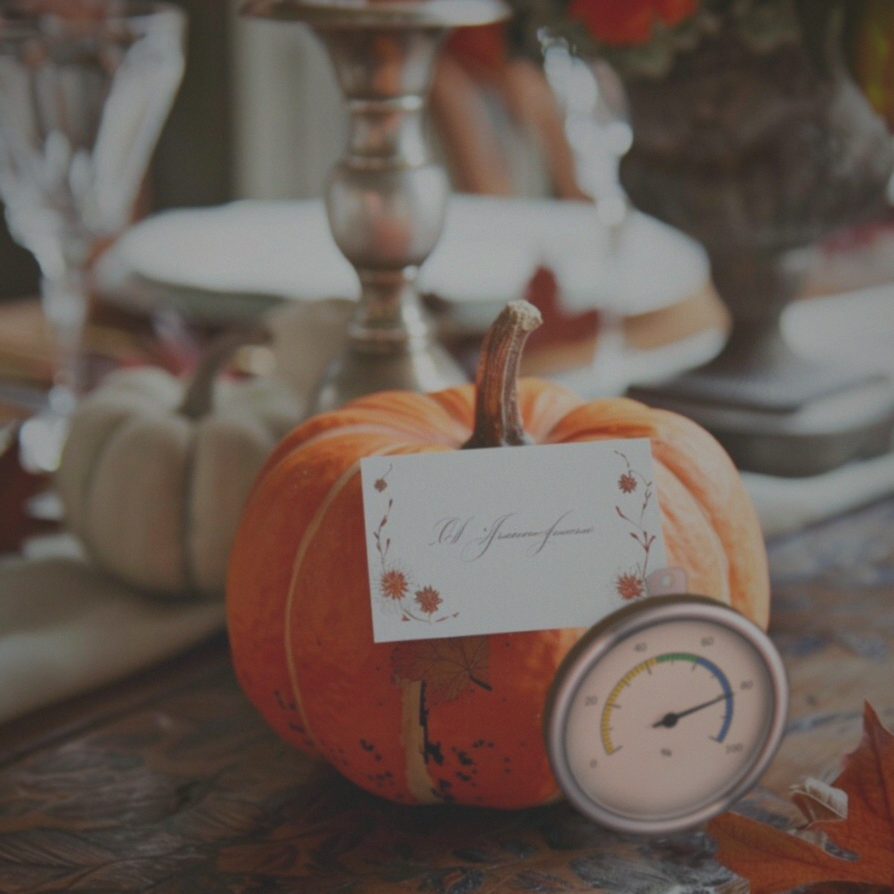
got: 80 %
